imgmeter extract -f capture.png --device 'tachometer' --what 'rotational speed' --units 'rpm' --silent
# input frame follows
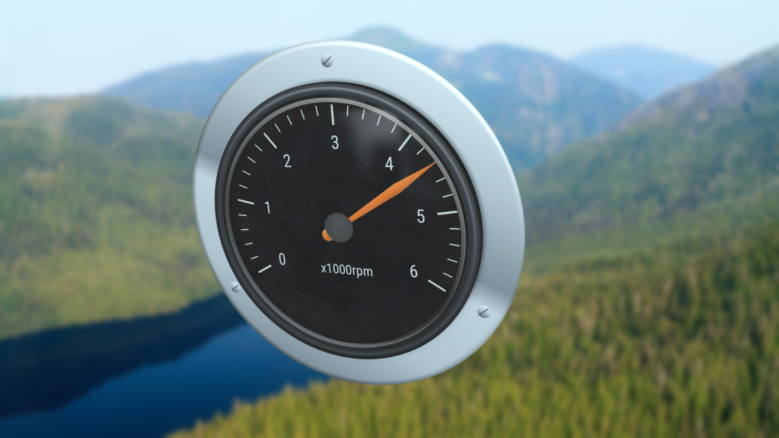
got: 4400 rpm
